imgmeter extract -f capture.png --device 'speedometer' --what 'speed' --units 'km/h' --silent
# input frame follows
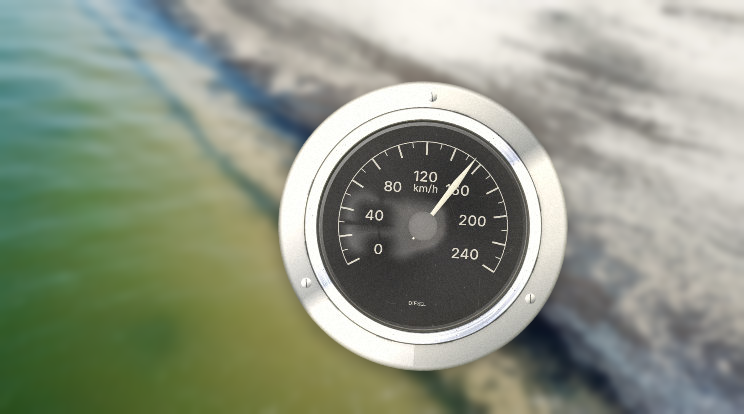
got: 155 km/h
